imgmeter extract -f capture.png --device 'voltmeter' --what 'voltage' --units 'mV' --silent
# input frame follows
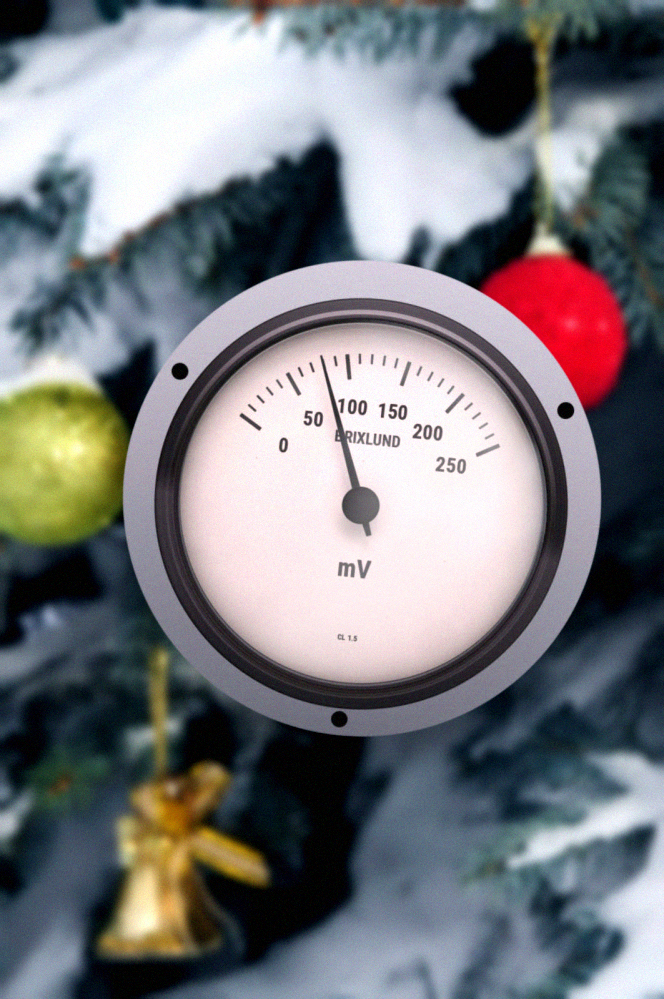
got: 80 mV
